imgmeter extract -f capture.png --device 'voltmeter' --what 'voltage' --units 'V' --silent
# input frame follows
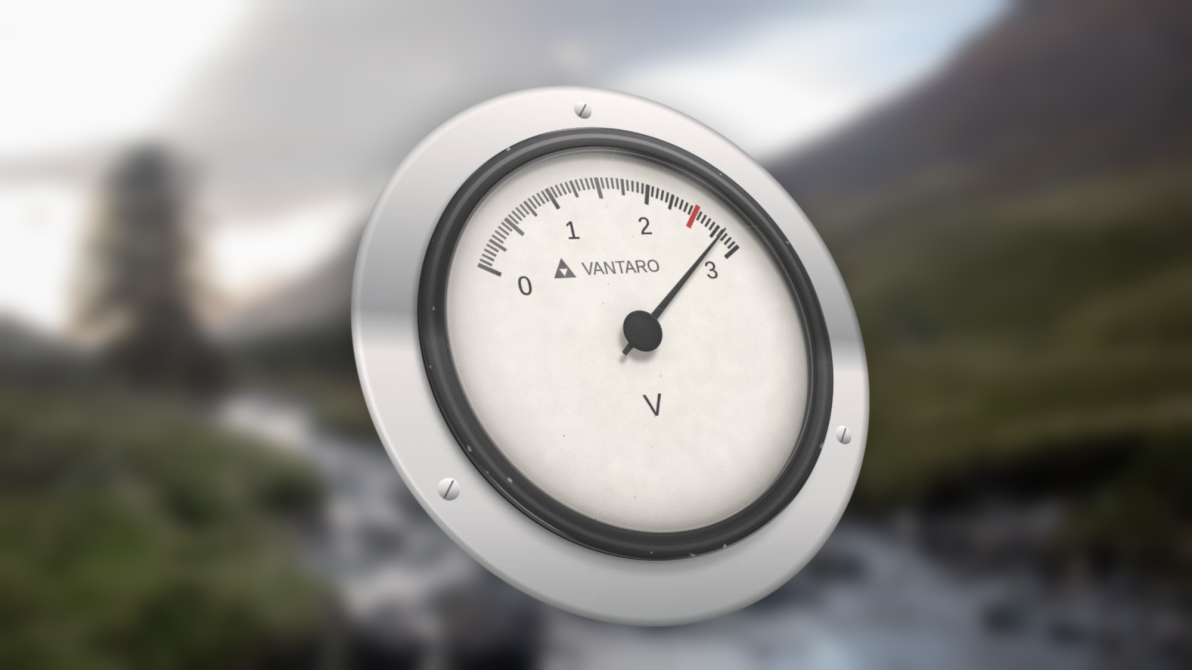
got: 2.8 V
